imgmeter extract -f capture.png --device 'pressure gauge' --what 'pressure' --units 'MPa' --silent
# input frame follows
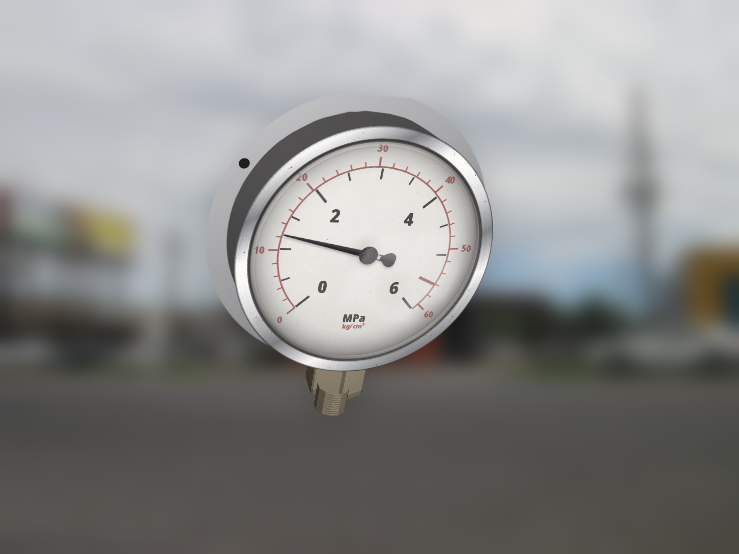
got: 1.25 MPa
